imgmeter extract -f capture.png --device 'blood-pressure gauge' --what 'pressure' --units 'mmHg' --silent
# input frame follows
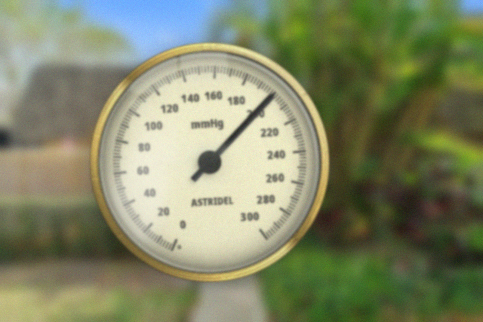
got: 200 mmHg
